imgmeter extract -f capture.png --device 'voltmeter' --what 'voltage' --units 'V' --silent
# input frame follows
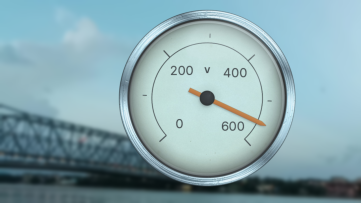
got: 550 V
